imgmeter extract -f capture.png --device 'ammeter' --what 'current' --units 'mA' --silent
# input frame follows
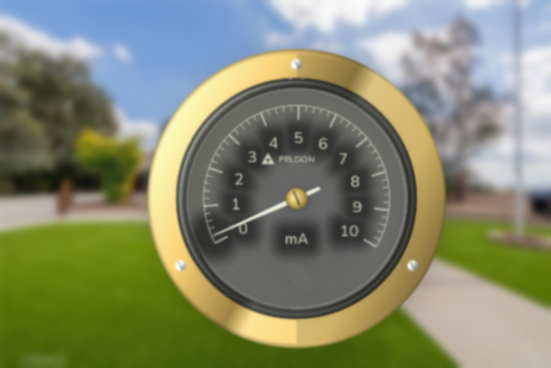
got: 0.2 mA
